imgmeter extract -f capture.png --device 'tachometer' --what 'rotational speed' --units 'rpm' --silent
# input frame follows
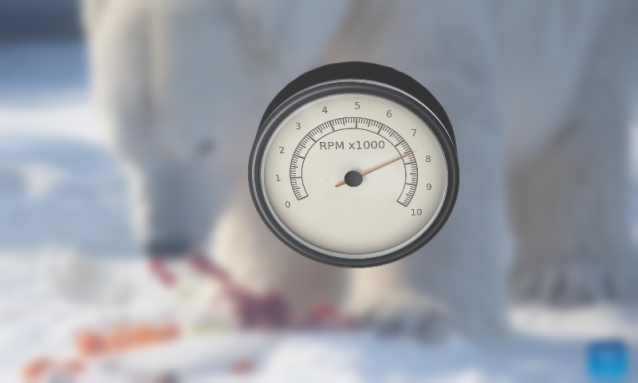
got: 7500 rpm
